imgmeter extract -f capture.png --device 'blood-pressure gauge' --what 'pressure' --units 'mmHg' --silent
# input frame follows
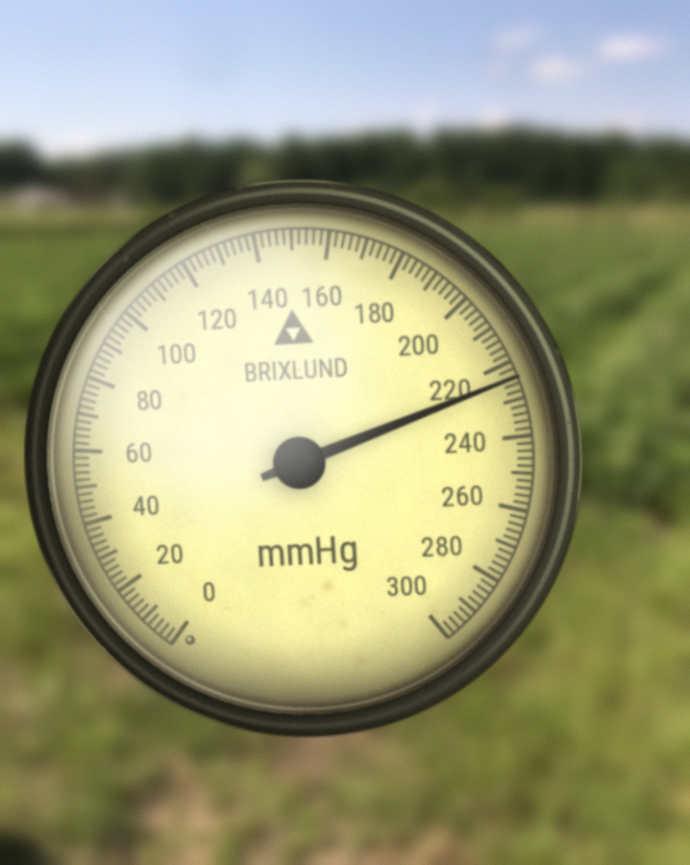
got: 224 mmHg
